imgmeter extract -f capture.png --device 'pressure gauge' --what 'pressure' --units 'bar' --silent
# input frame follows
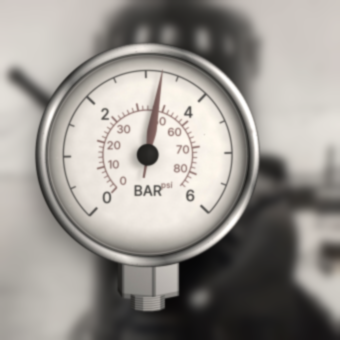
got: 3.25 bar
